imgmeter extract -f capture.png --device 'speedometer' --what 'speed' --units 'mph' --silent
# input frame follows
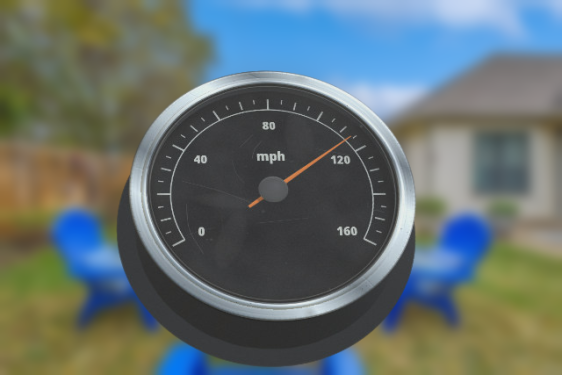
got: 115 mph
